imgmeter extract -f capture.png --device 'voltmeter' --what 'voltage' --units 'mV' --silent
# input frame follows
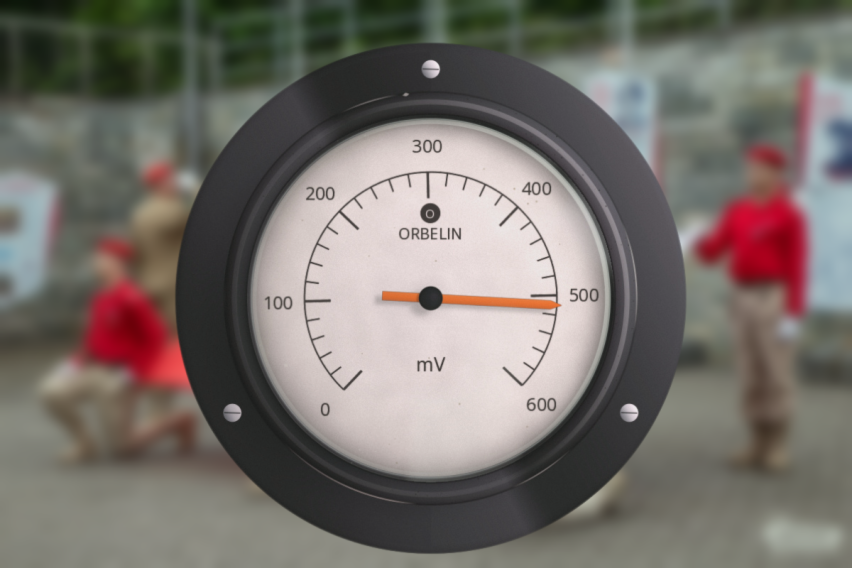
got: 510 mV
